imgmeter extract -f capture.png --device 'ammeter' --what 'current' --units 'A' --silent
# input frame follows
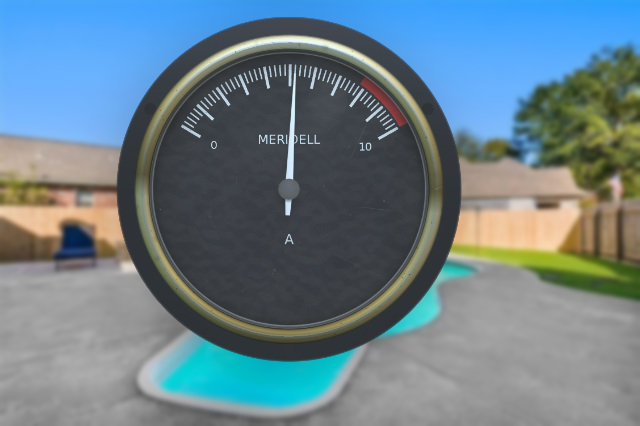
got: 5.2 A
